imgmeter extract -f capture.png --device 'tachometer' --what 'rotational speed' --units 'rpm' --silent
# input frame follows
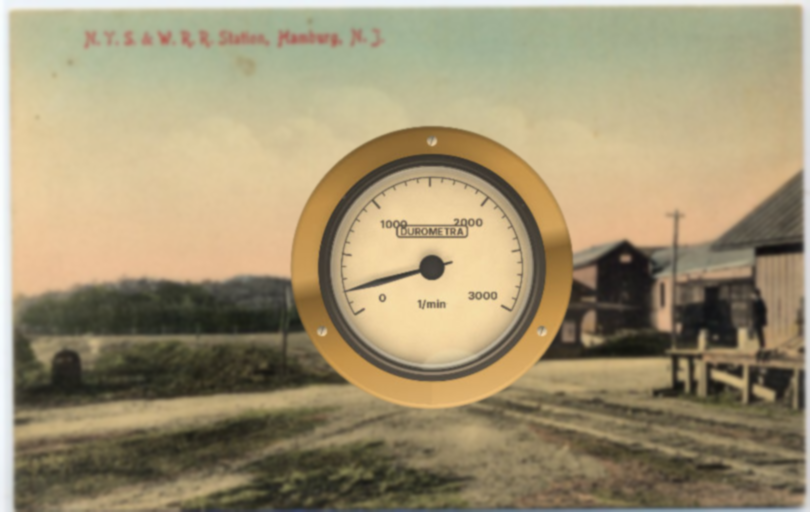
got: 200 rpm
